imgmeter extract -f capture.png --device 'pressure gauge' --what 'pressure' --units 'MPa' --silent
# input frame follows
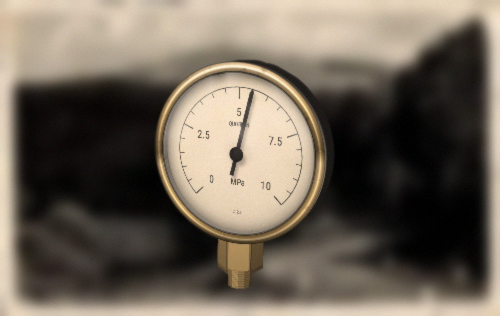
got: 5.5 MPa
